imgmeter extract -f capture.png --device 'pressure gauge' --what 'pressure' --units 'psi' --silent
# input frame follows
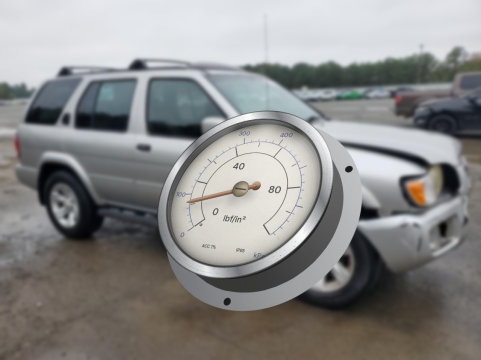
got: 10 psi
